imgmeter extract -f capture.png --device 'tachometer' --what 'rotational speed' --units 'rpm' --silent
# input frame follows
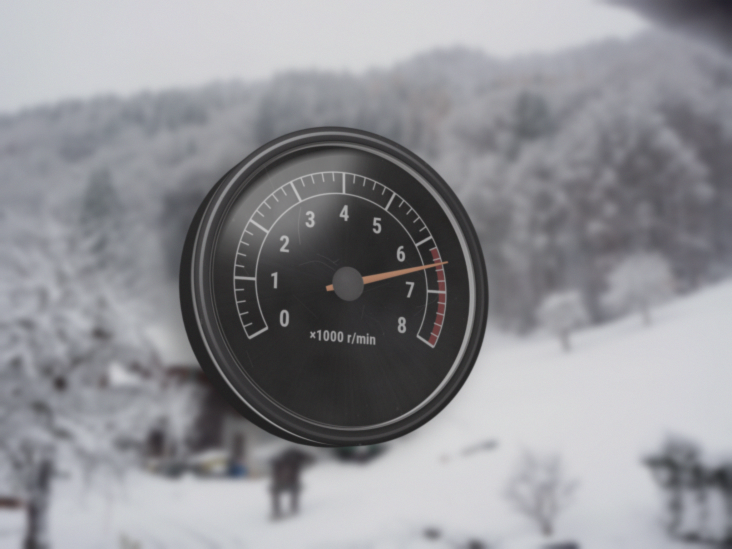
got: 6500 rpm
